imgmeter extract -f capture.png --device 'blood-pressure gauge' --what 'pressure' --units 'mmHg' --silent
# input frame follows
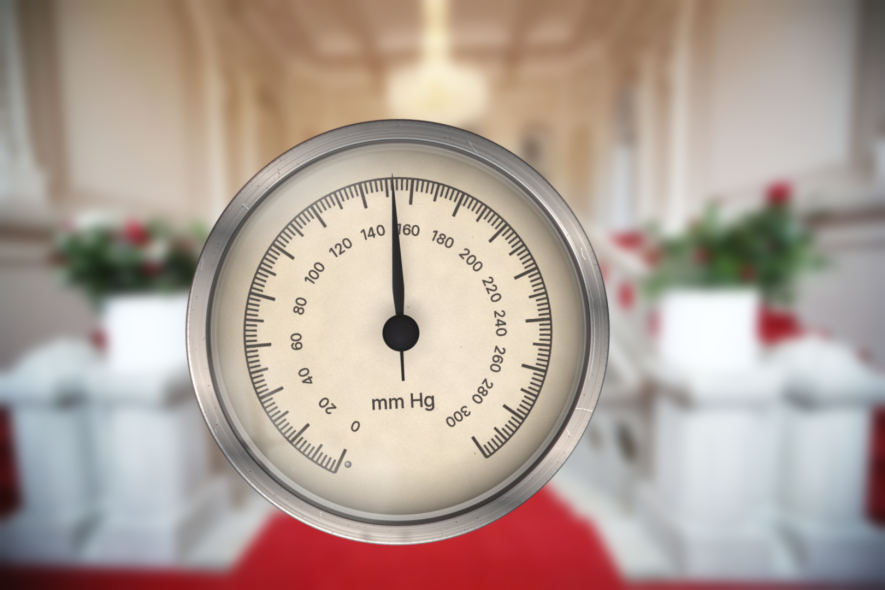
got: 152 mmHg
